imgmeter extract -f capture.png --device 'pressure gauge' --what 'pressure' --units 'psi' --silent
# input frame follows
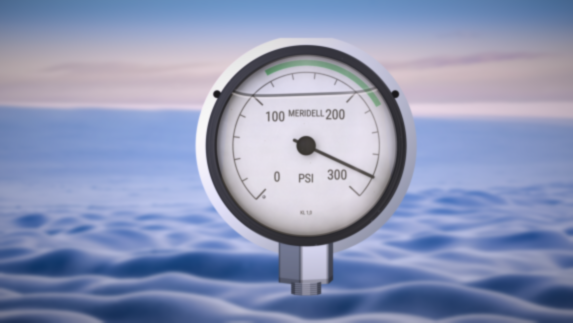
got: 280 psi
